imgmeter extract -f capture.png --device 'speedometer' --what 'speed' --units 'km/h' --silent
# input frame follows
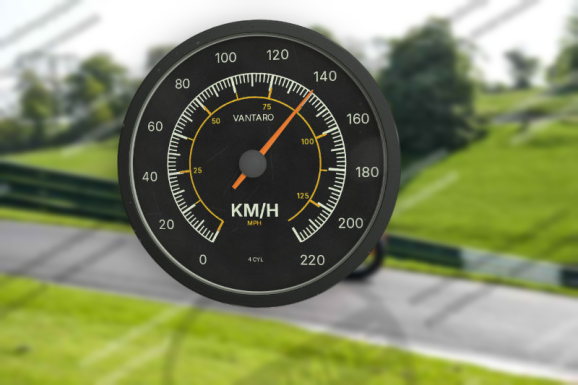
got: 140 km/h
